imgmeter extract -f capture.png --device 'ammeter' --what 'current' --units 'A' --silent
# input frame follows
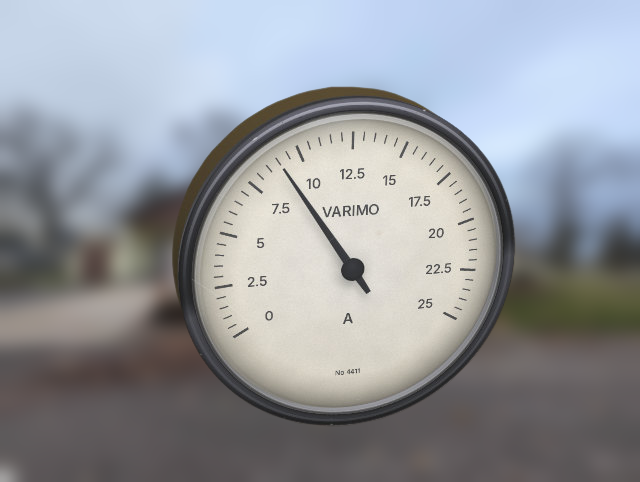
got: 9 A
